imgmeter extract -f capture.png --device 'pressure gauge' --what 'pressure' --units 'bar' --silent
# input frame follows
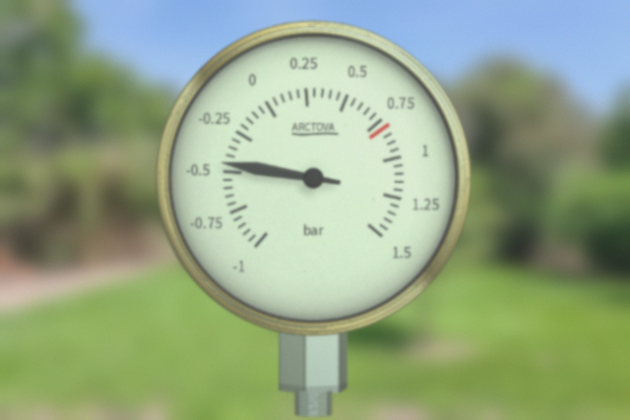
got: -0.45 bar
